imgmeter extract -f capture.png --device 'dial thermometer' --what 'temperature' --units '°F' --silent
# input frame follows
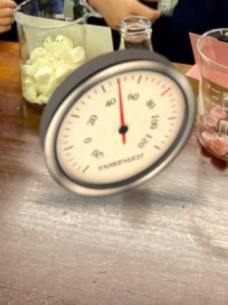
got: 48 °F
